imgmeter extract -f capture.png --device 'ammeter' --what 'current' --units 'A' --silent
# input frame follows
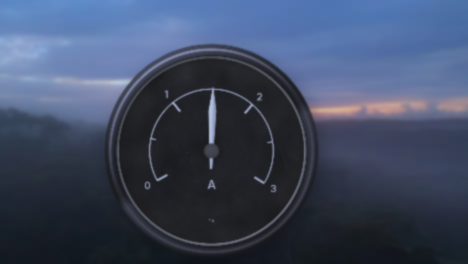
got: 1.5 A
